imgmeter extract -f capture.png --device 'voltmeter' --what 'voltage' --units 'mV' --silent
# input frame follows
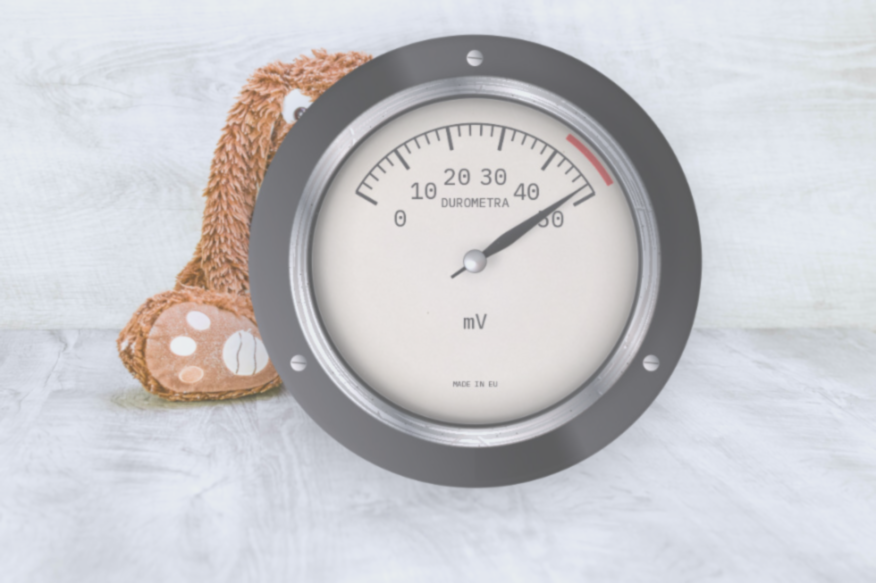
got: 48 mV
